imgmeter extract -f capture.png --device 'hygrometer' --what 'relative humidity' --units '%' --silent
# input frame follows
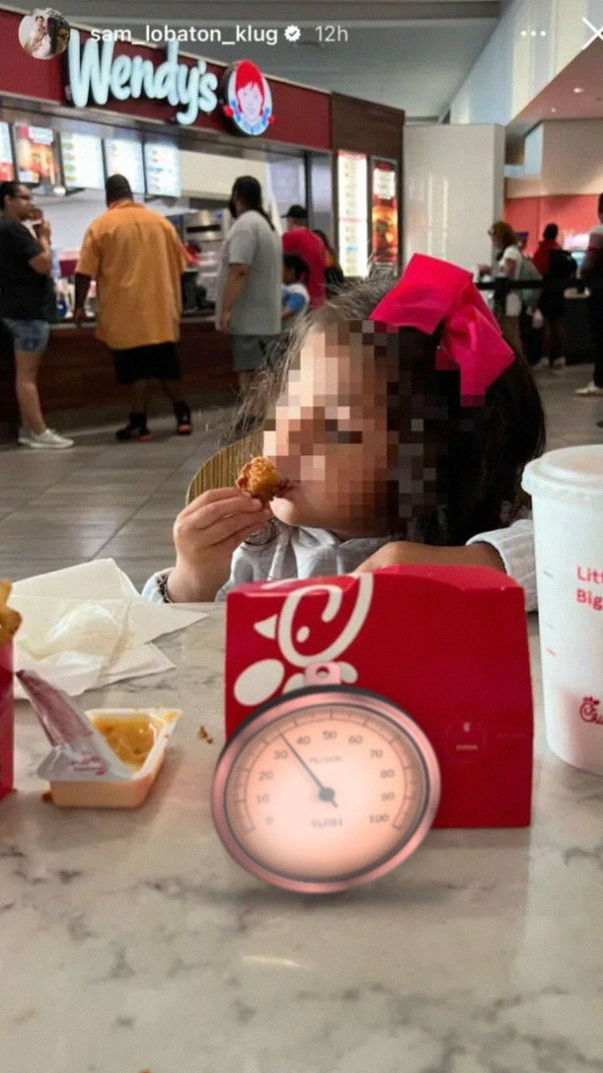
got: 35 %
